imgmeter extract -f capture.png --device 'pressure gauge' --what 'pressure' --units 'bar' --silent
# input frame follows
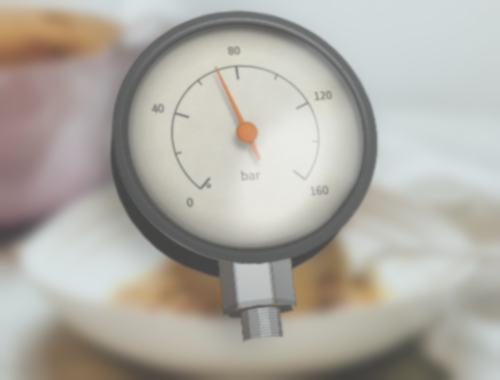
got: 70 bar
